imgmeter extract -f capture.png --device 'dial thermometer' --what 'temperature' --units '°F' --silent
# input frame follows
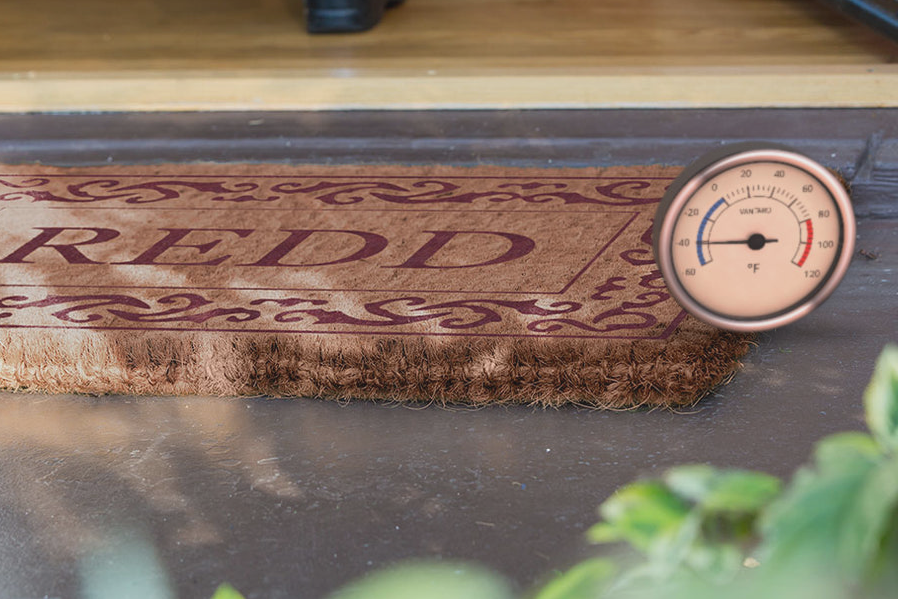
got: -40 °F
